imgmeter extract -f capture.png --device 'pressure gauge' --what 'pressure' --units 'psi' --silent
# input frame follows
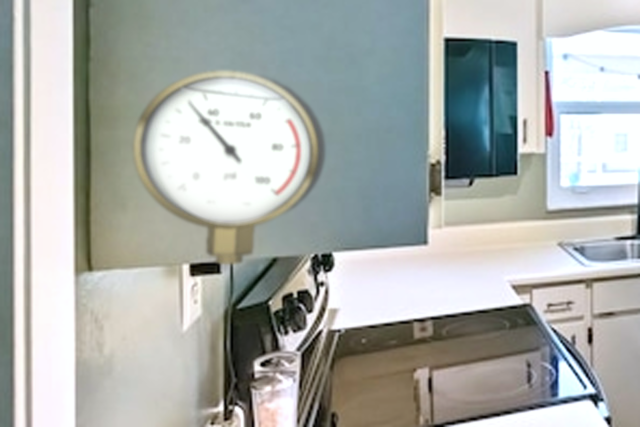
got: 35 psi
